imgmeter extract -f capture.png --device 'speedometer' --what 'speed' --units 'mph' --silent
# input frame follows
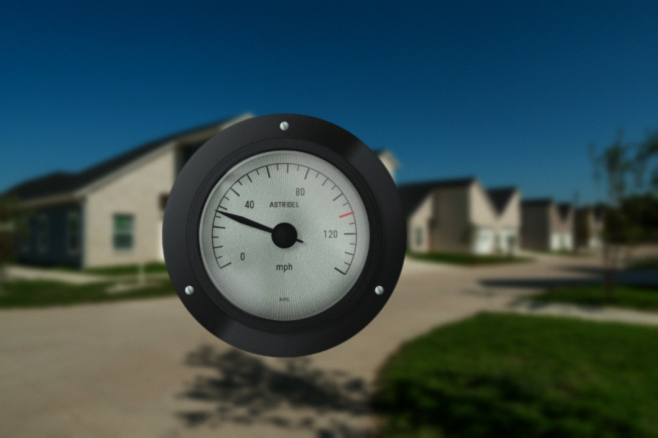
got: 27.5 mph
